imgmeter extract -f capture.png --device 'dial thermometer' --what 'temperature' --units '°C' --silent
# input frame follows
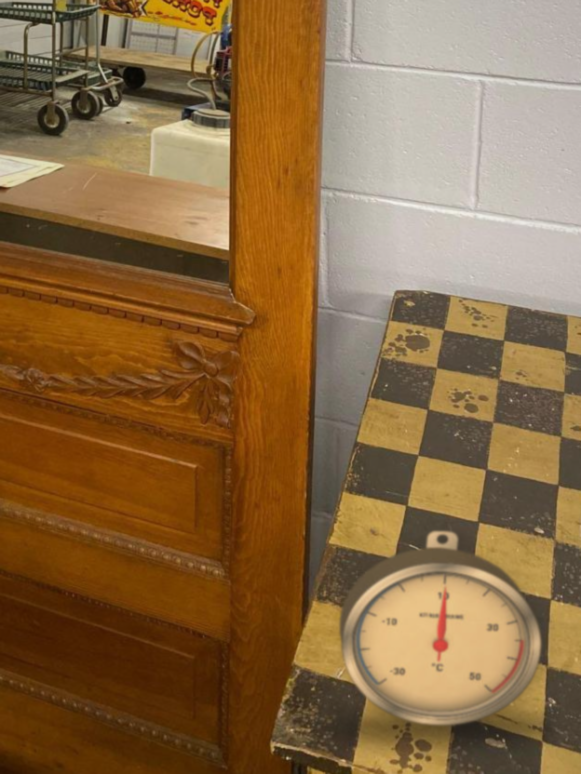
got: 10 °C
